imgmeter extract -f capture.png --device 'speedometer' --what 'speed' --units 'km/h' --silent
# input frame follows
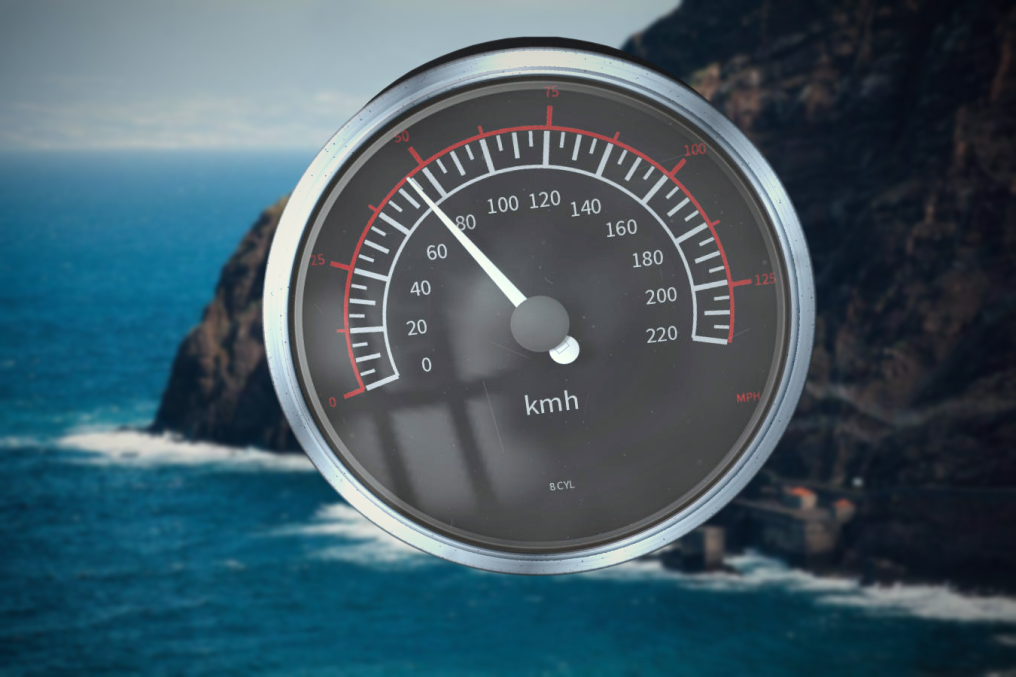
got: 75 km/h
